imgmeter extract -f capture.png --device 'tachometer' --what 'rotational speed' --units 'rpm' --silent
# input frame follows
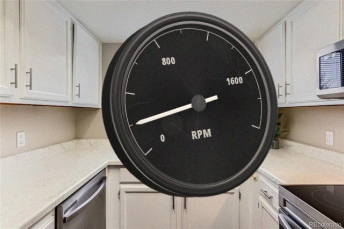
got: 200 rpm
